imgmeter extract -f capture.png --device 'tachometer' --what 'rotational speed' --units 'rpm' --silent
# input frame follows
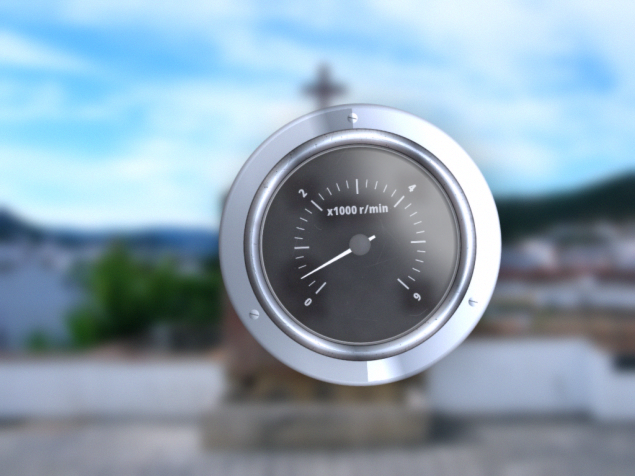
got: 400 rpm
